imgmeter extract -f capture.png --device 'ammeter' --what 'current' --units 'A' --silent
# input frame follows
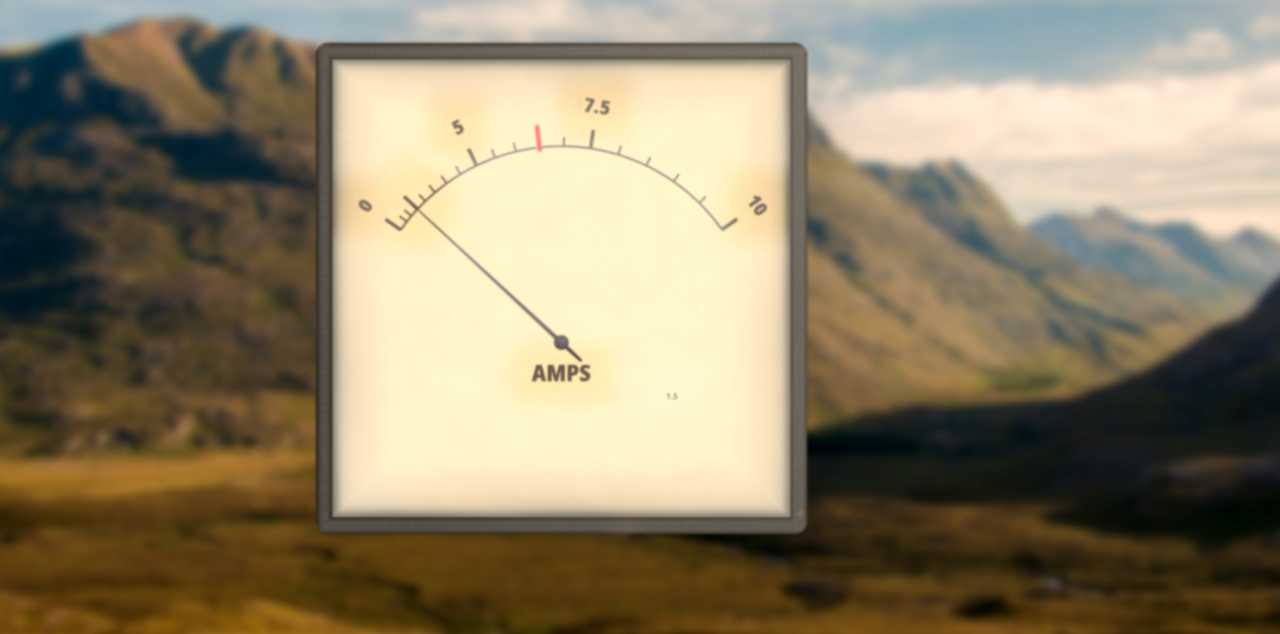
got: 2.5 A
